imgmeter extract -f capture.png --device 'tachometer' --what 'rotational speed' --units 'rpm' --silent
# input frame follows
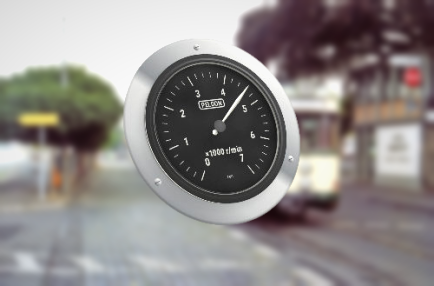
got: 4600 rpm
